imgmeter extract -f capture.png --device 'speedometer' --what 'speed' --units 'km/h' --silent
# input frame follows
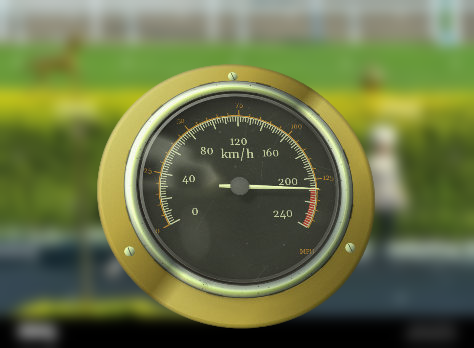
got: 210 km/h
